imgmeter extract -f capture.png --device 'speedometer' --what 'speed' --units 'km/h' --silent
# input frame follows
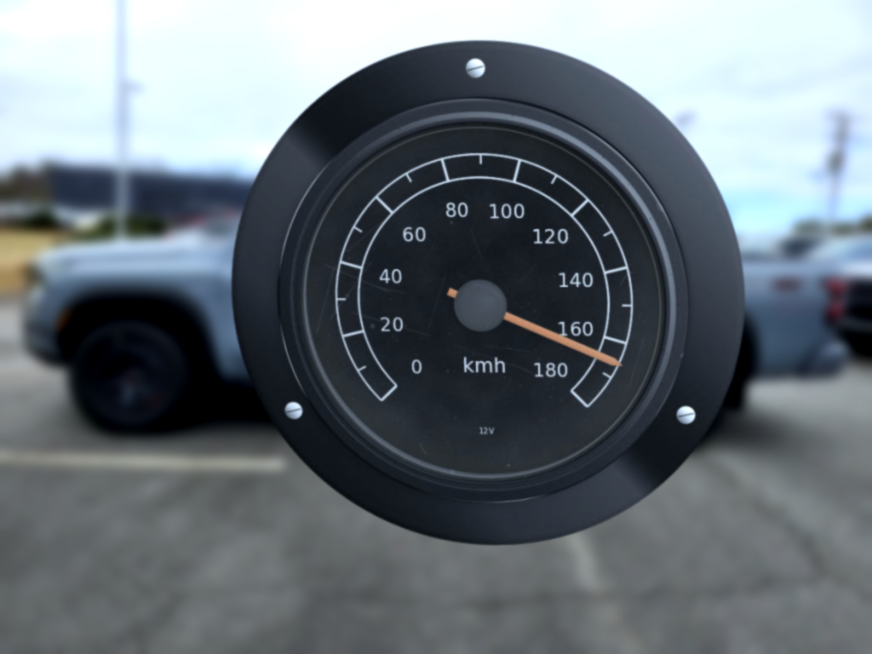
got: 165 km/h
